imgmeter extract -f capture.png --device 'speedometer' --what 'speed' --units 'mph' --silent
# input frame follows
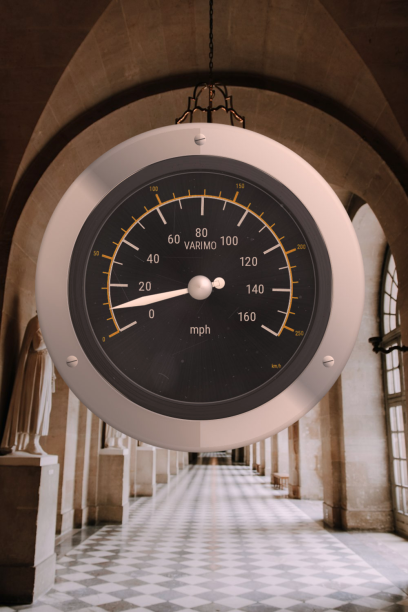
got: 10 mph
